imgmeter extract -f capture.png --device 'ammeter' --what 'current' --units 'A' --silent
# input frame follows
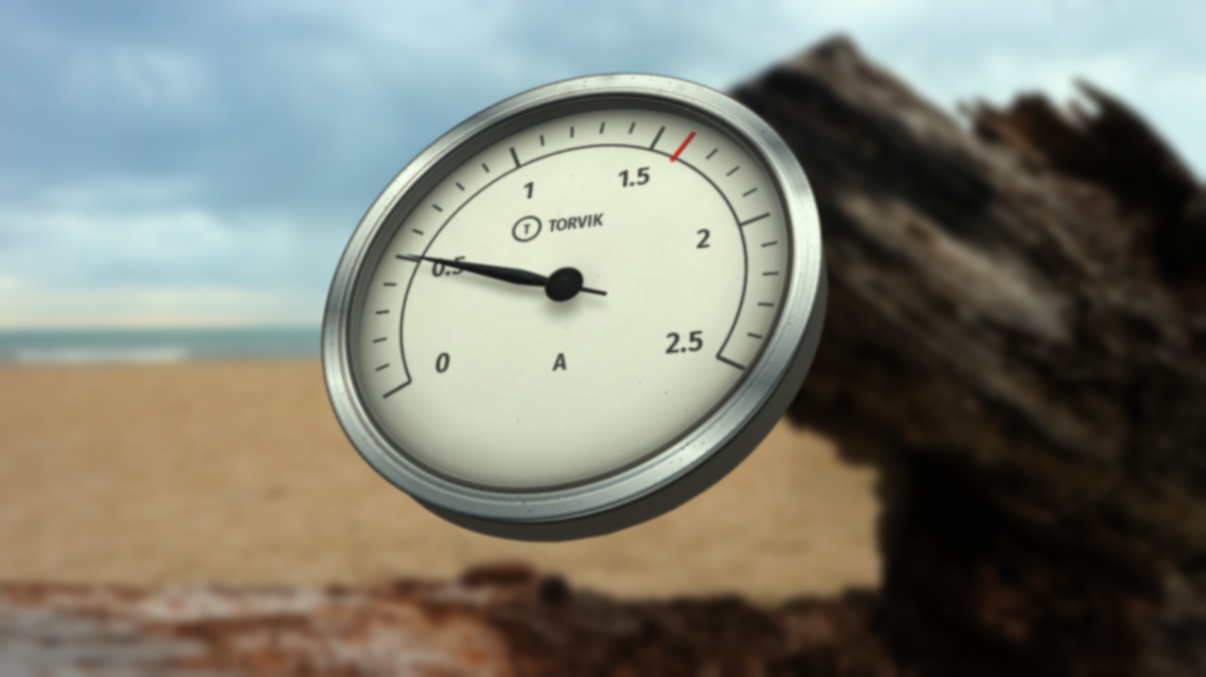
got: 0.5 A
